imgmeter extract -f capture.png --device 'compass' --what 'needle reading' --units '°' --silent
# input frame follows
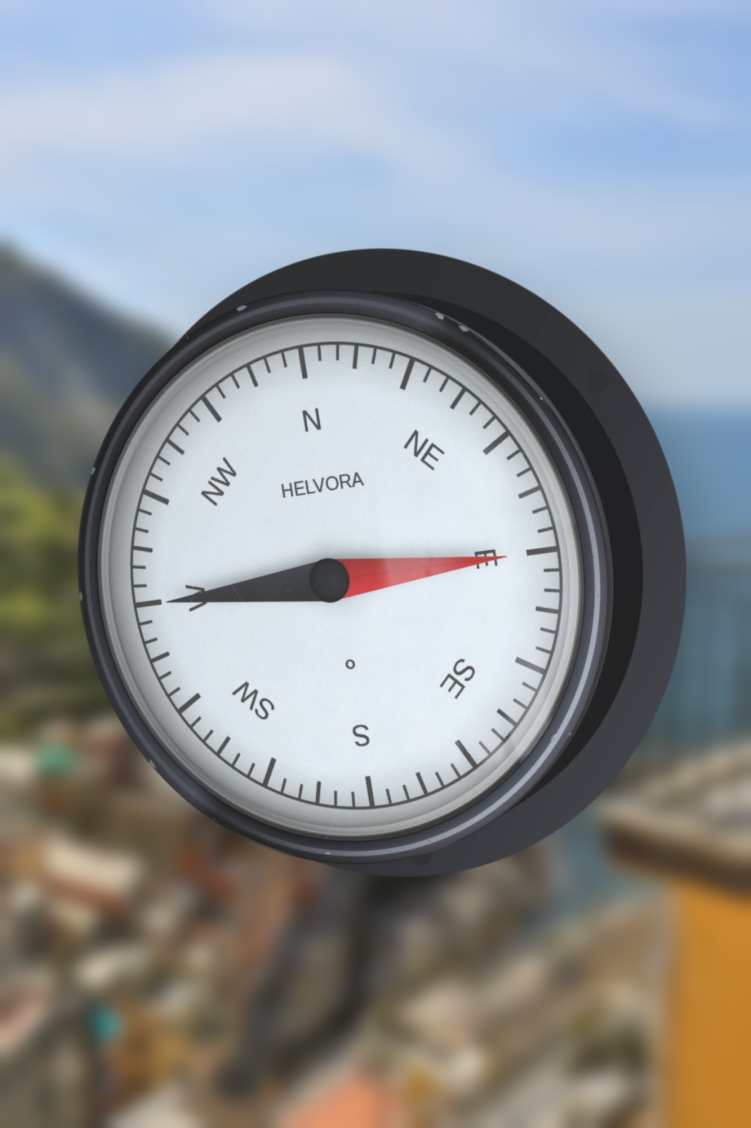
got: 90 °
